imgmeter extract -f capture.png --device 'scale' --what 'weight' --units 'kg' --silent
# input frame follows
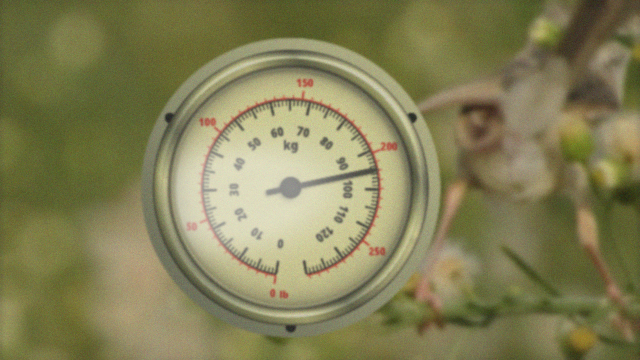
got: 95 kg
